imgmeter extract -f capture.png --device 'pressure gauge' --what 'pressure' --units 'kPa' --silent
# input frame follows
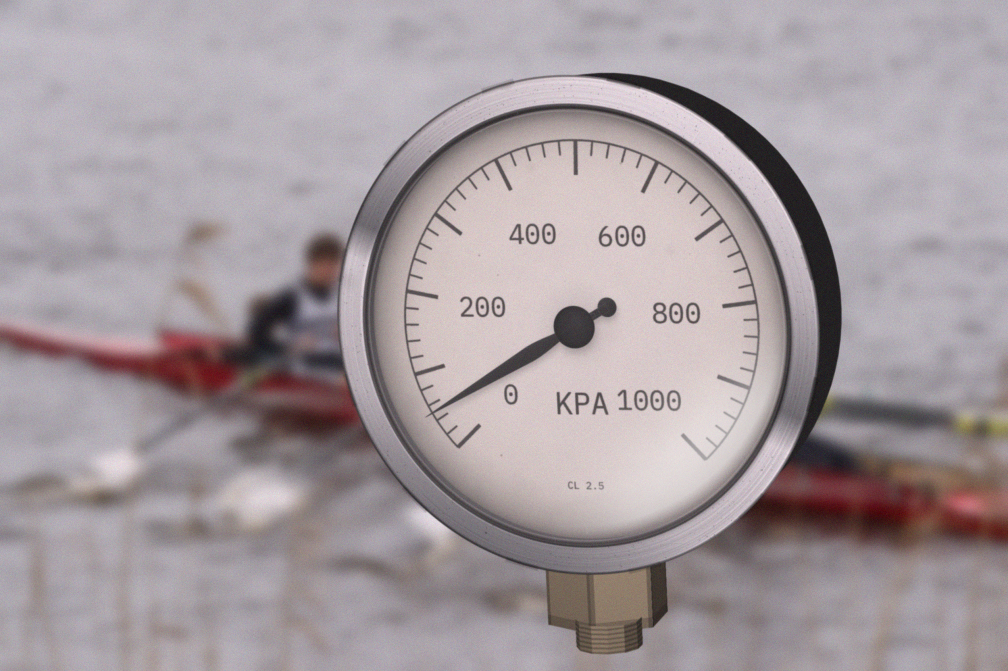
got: 50 kPa
